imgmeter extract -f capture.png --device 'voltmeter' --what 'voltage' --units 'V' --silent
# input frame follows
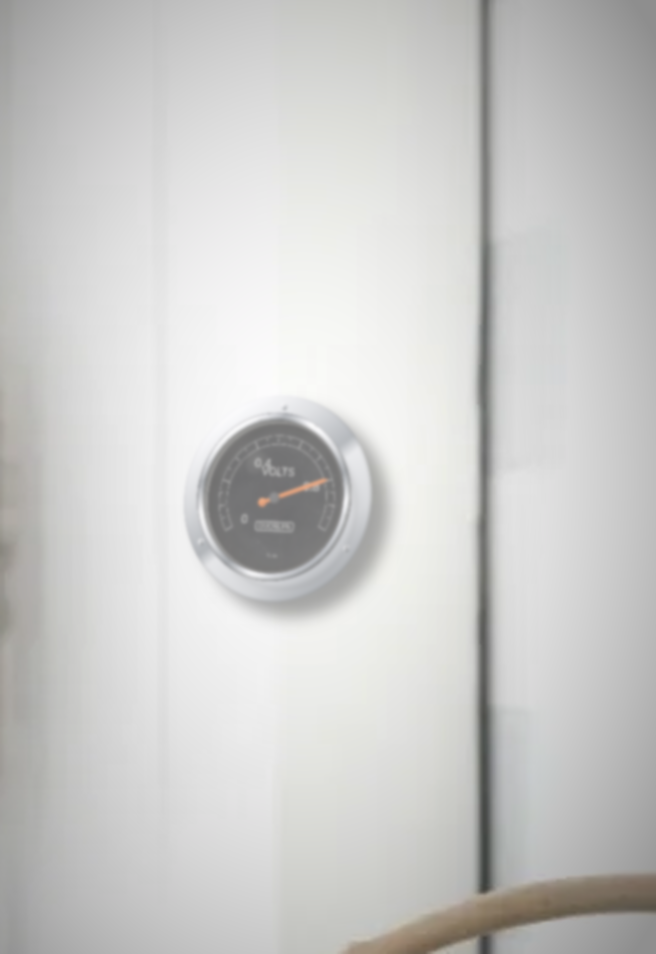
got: 0.8 V
